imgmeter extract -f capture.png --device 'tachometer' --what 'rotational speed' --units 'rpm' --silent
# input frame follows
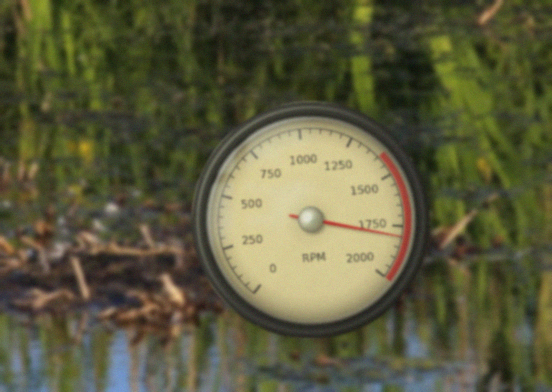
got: 1800 rpm
